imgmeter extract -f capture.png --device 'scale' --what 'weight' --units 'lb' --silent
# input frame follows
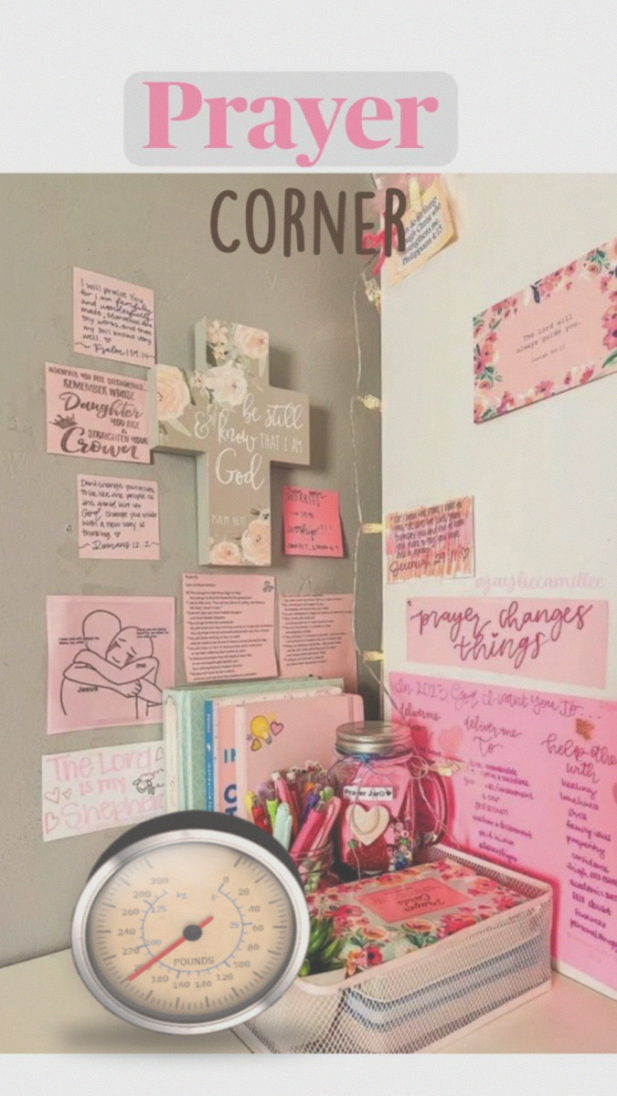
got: 200 lb
